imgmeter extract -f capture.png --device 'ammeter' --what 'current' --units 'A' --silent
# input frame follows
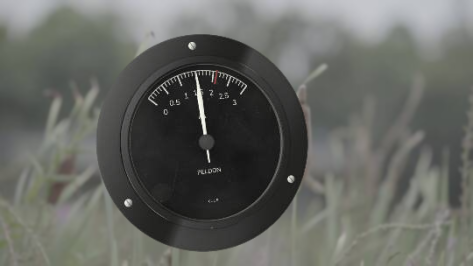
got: 1.5 A
